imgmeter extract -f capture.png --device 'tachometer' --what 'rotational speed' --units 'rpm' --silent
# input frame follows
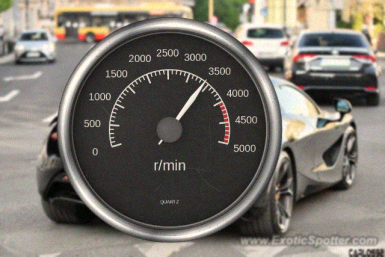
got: 3400 rpm
